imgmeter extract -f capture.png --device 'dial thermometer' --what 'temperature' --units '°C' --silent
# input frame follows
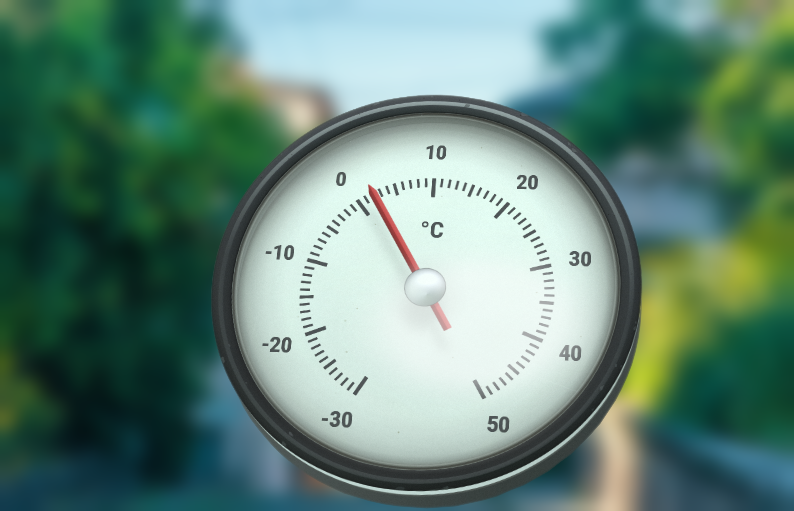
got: 2 °C
